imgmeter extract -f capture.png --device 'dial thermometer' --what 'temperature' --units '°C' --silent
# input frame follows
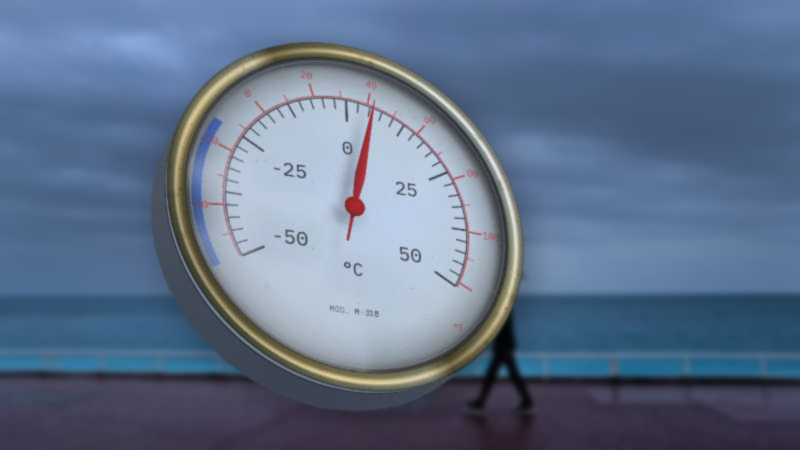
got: 5 °C
